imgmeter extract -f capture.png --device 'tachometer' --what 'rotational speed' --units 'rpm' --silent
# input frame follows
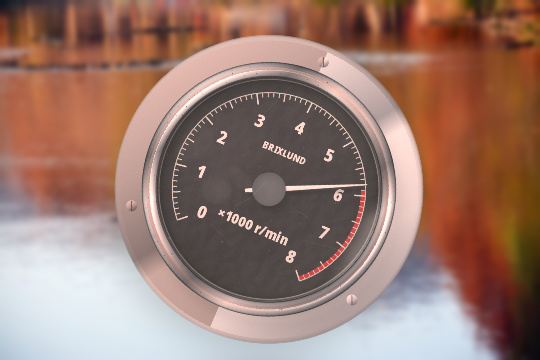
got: 5800 rpm
